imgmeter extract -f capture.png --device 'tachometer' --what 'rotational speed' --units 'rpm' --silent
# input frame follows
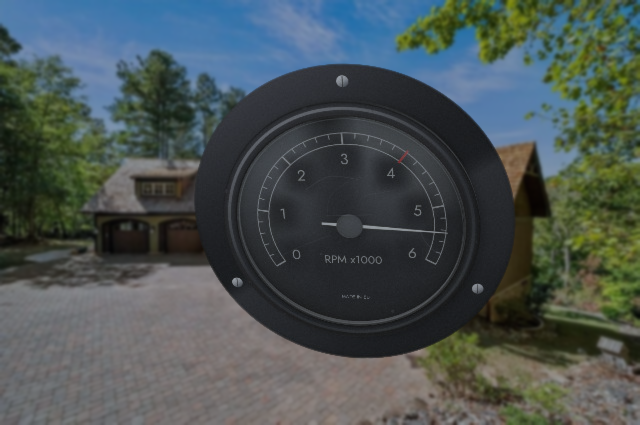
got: 5400 rpm
